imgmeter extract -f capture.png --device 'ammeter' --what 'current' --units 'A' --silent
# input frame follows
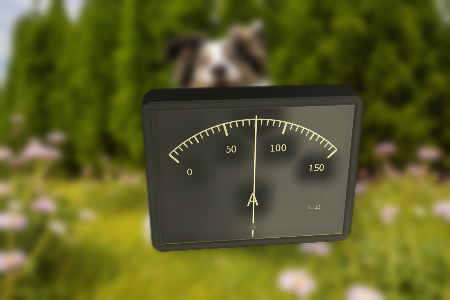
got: 75 A
